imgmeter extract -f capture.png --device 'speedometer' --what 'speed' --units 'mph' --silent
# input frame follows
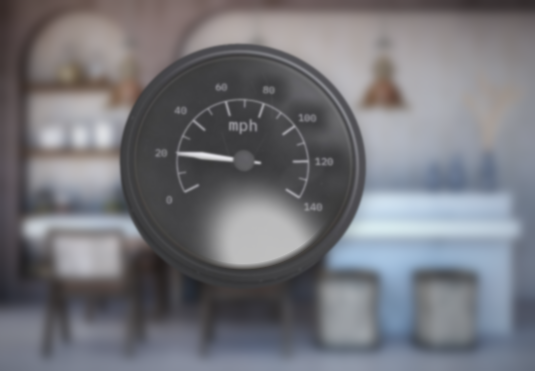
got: 20 mph
